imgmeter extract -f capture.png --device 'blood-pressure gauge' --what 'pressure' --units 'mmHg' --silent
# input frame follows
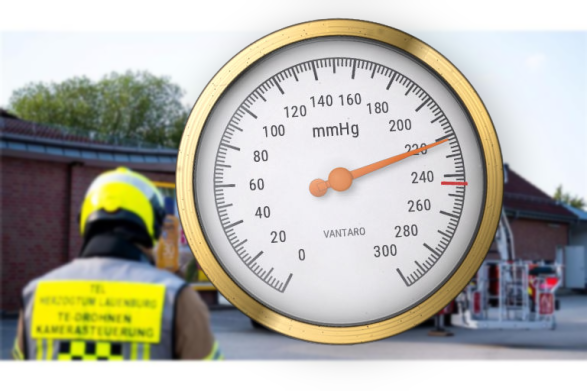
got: 222 mmHg
